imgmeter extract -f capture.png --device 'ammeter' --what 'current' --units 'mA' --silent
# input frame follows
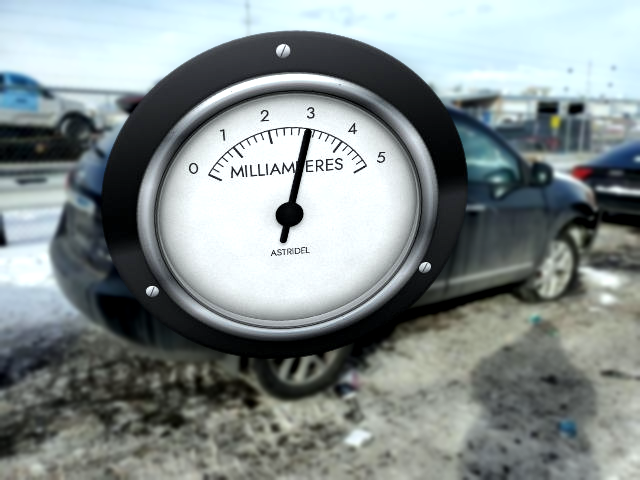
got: 3 mA
